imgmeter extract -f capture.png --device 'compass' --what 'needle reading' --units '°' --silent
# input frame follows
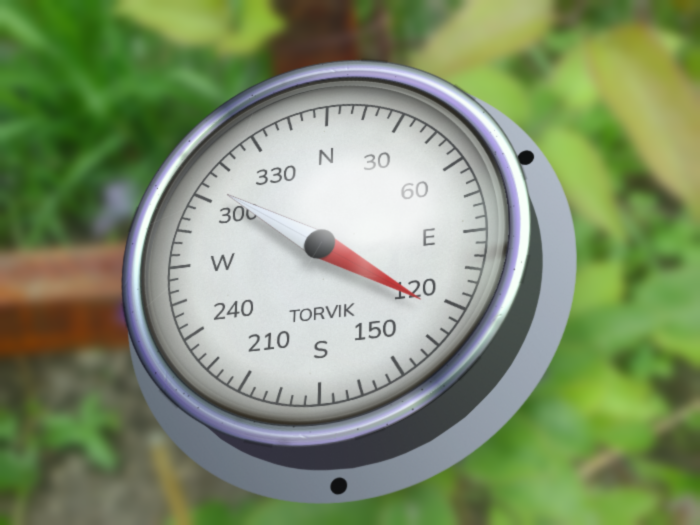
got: 125 °
